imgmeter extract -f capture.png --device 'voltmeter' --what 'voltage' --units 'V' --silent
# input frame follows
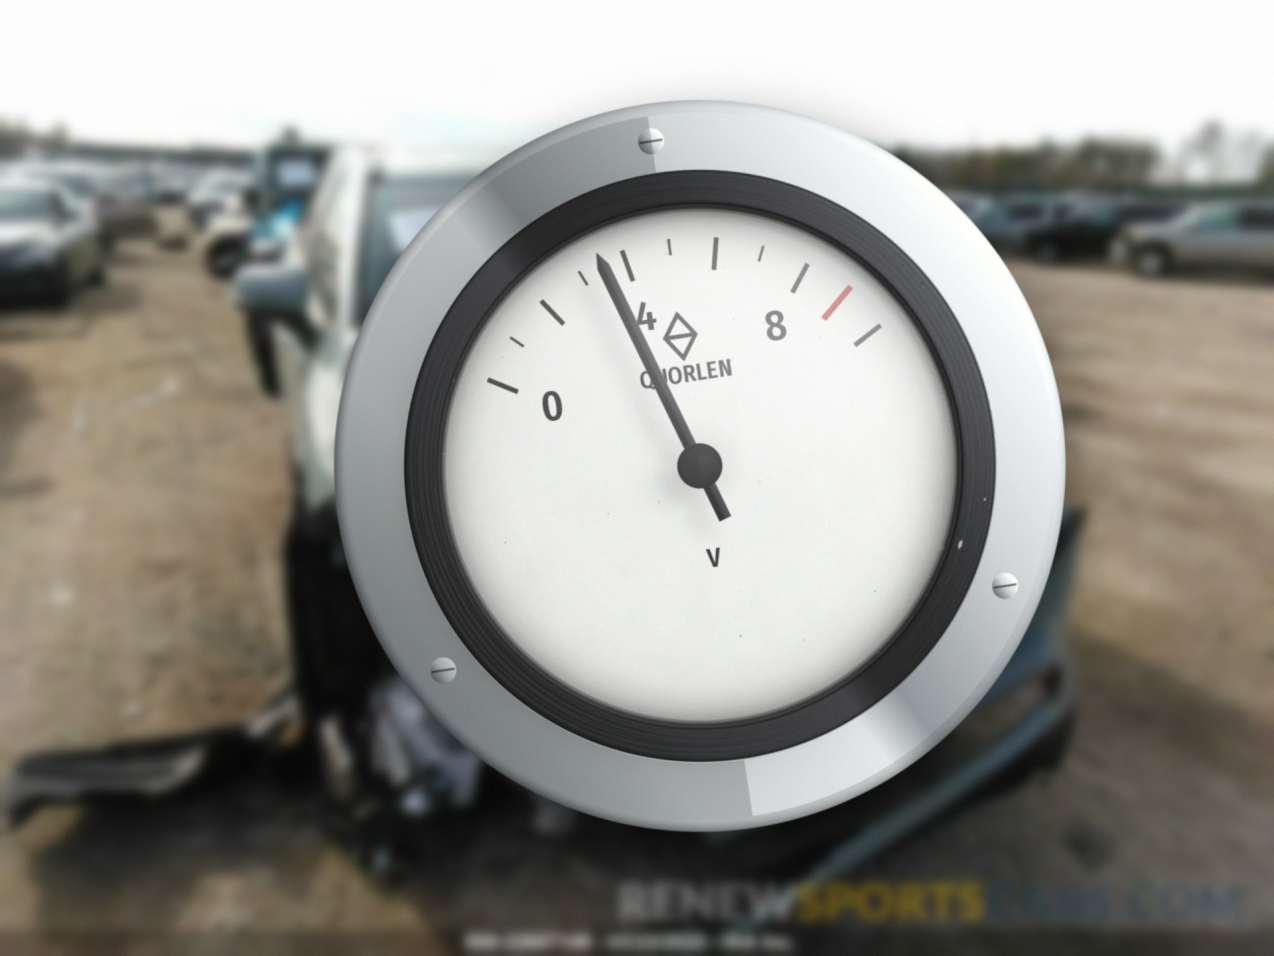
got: 3.5 V
